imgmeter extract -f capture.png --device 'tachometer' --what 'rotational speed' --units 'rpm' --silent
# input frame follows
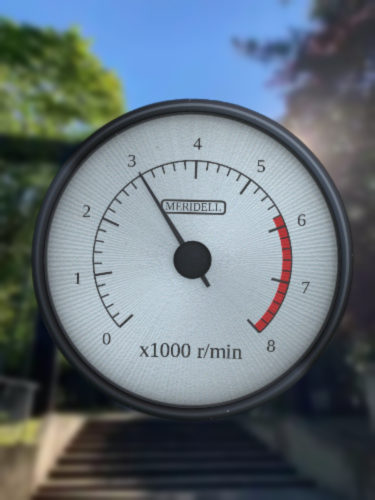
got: 3000 rpm
